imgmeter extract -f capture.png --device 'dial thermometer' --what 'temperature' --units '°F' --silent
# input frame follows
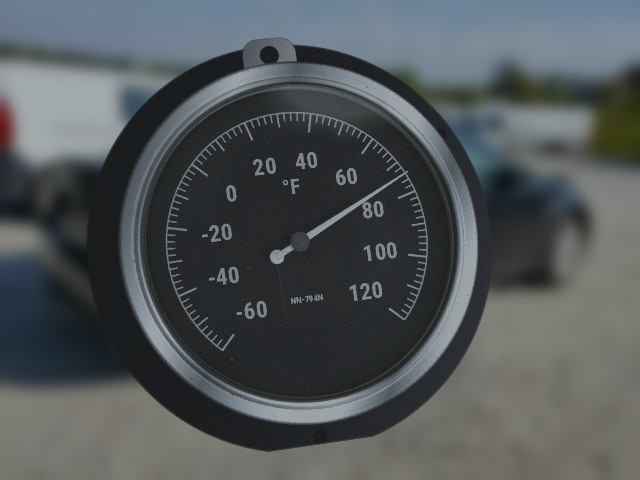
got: 74 °F
